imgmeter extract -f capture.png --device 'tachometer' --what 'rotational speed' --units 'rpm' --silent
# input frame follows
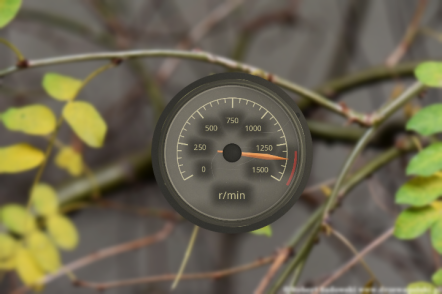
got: 1350 rpm
